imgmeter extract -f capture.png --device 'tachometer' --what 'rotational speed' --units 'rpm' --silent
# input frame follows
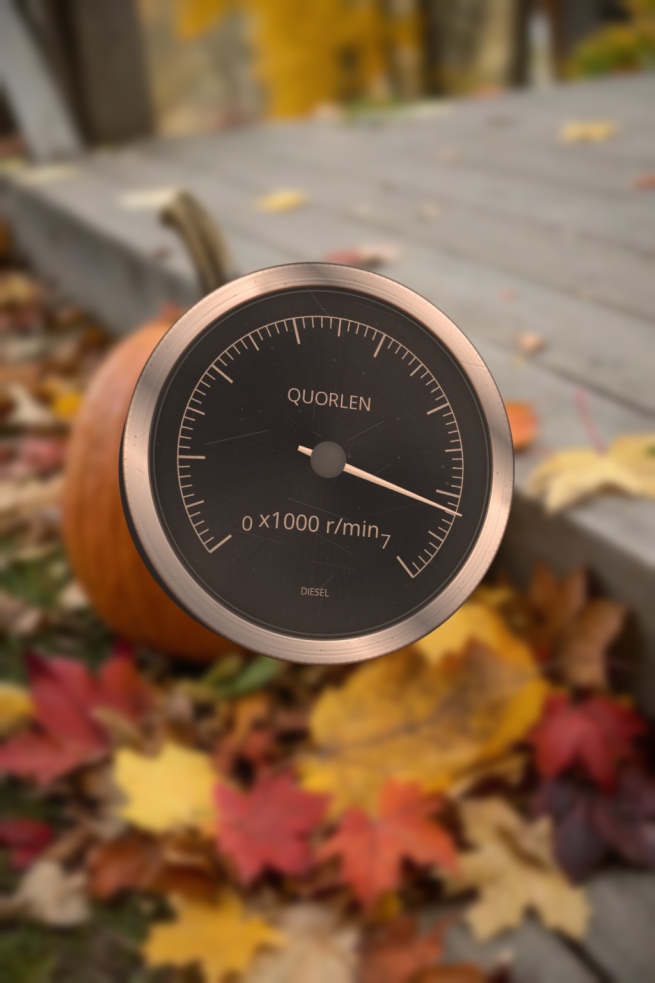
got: 6200 rpm
